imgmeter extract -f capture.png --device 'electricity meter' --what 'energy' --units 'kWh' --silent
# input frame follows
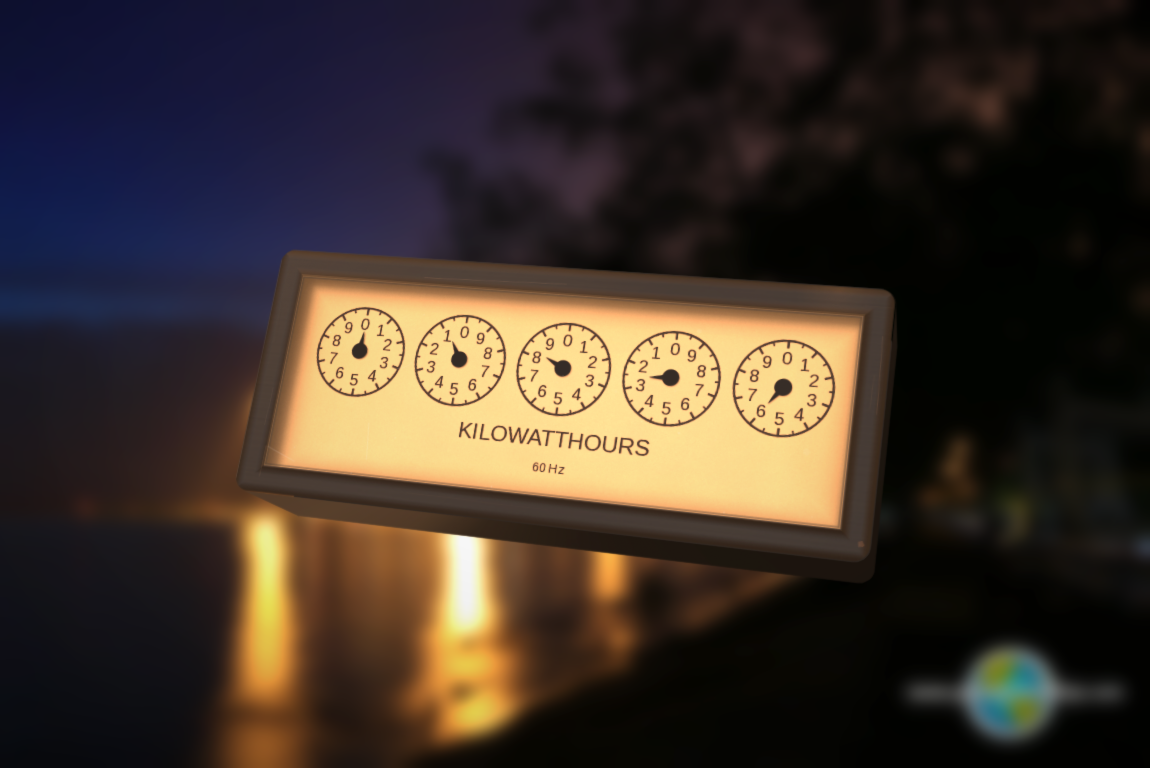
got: 826 kWh
